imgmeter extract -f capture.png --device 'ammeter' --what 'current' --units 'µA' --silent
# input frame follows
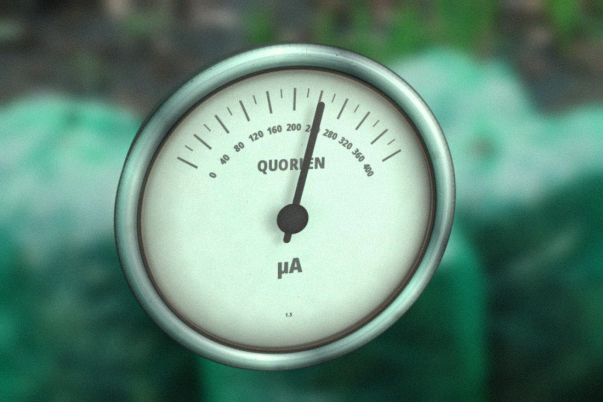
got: 240 µA
